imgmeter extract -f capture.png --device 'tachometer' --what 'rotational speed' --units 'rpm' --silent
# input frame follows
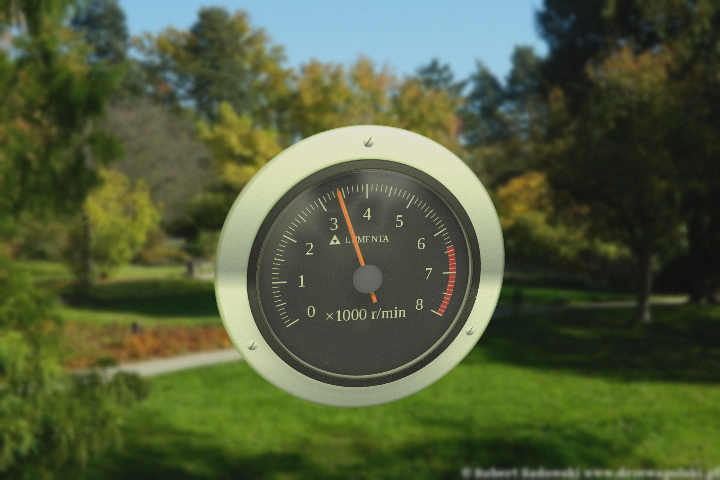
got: 3400 rpm
